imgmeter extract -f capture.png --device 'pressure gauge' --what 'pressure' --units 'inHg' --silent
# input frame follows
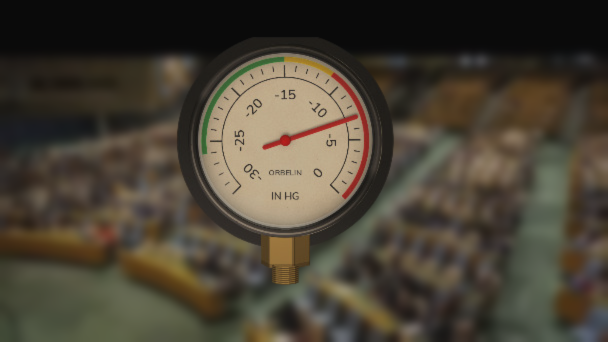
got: -7 inHg
